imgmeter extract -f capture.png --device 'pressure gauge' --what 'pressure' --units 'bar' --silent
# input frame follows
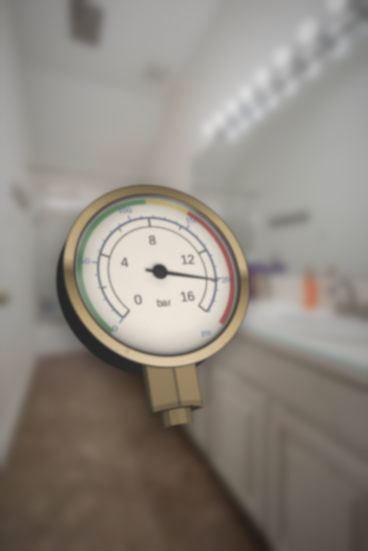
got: 14 bar
